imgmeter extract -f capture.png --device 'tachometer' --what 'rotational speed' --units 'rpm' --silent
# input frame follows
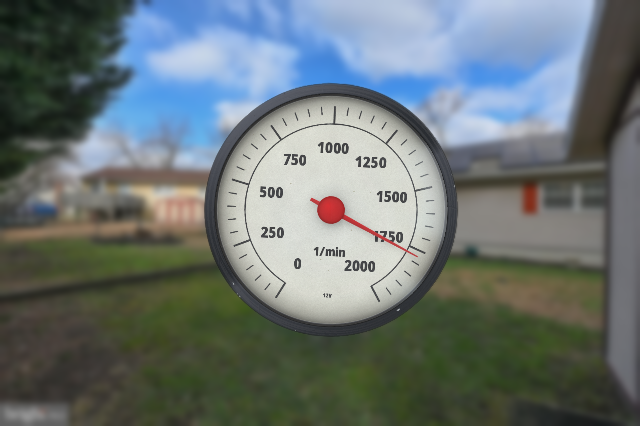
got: 1775 rpm
